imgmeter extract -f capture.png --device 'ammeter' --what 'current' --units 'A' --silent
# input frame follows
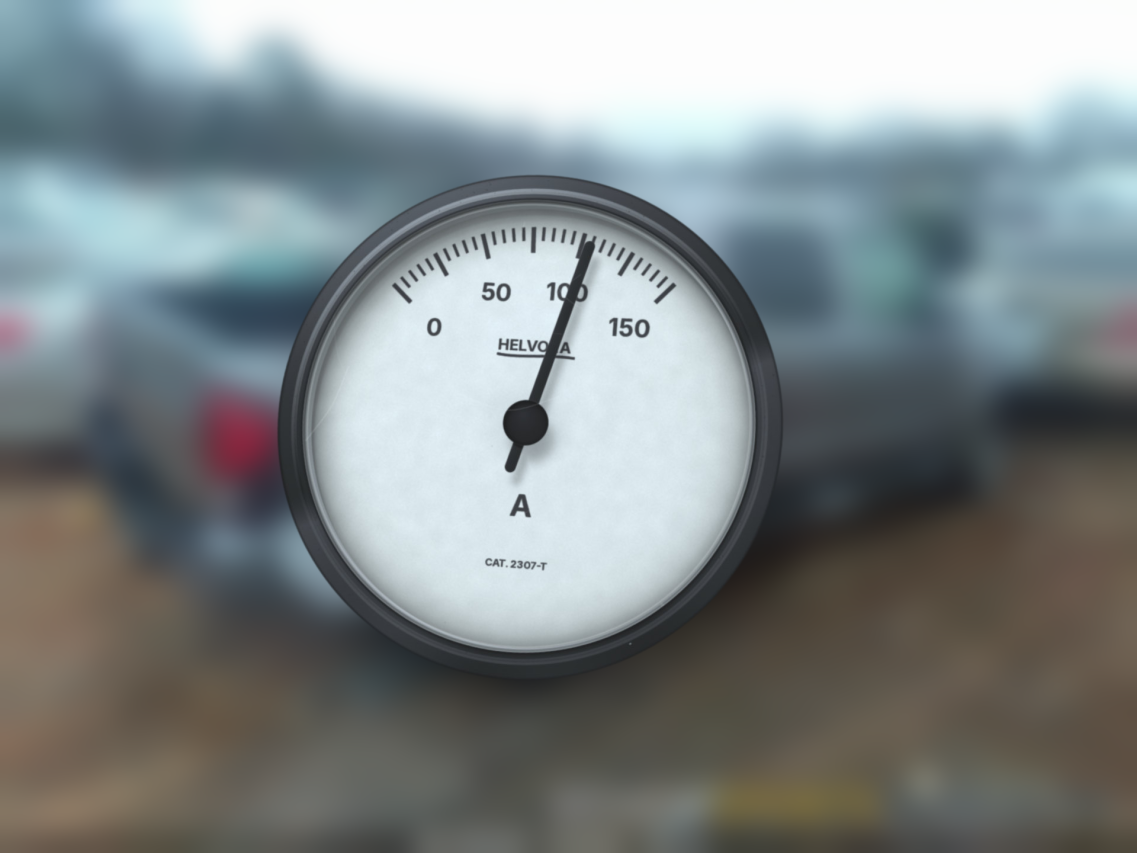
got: 105 A
